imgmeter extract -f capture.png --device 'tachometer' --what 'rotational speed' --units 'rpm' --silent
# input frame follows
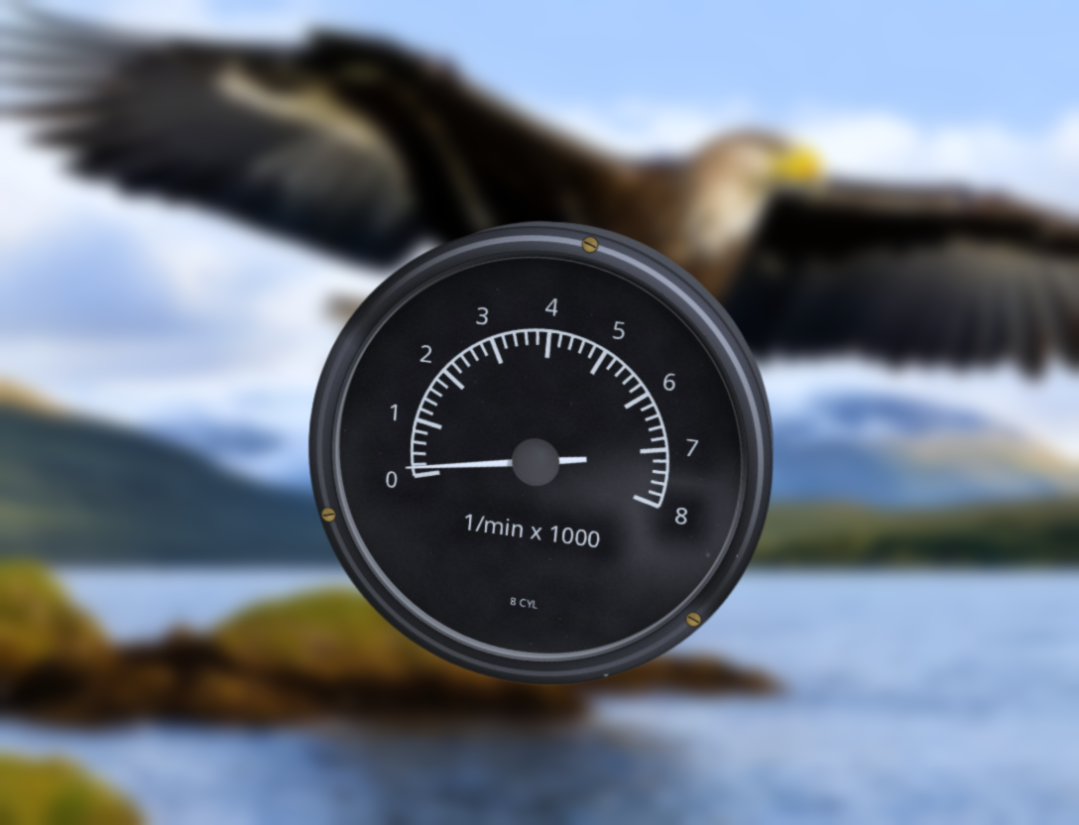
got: 200 rpm
